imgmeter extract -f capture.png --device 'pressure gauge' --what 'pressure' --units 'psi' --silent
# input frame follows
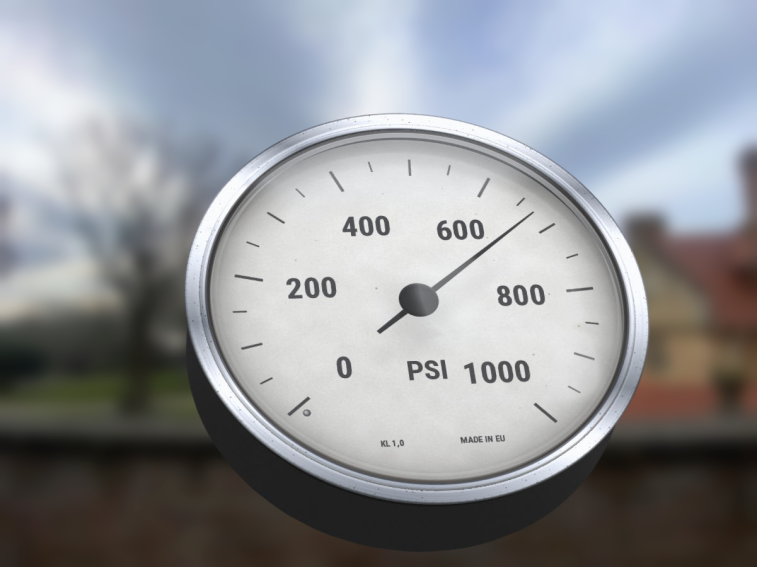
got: 675 psi
